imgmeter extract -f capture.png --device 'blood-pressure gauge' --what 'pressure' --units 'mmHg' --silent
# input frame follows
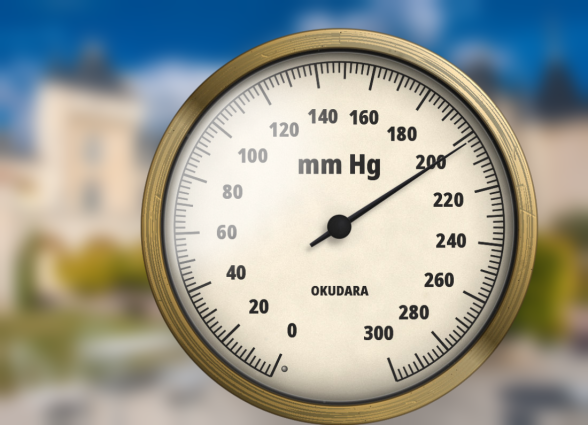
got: 202 mmHg
